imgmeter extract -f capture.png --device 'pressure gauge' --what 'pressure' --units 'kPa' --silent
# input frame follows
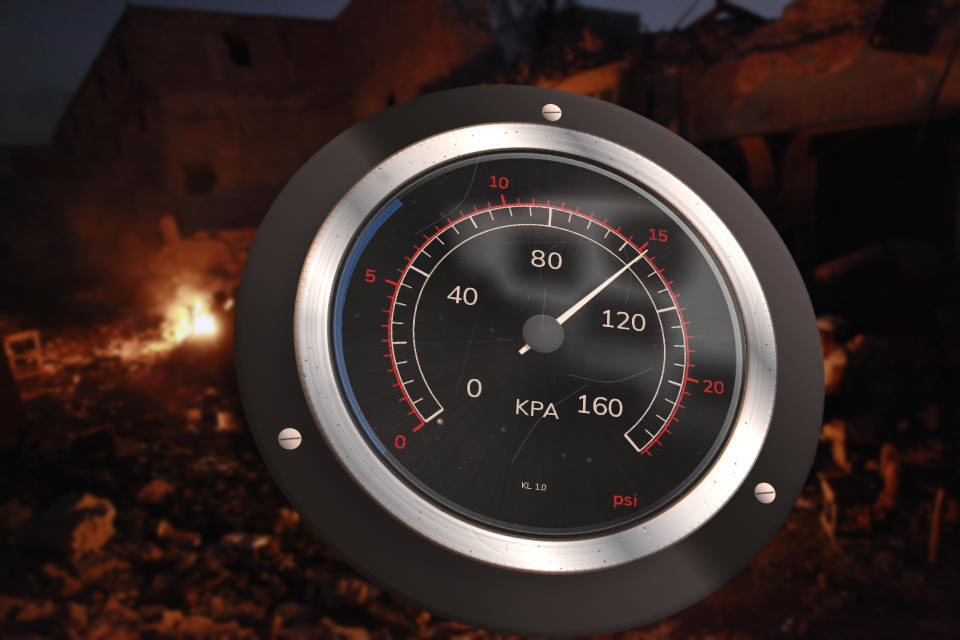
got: 105 kPa
